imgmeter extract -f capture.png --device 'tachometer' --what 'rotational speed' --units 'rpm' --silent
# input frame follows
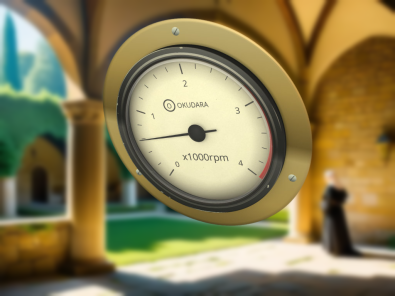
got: 600 rpm
